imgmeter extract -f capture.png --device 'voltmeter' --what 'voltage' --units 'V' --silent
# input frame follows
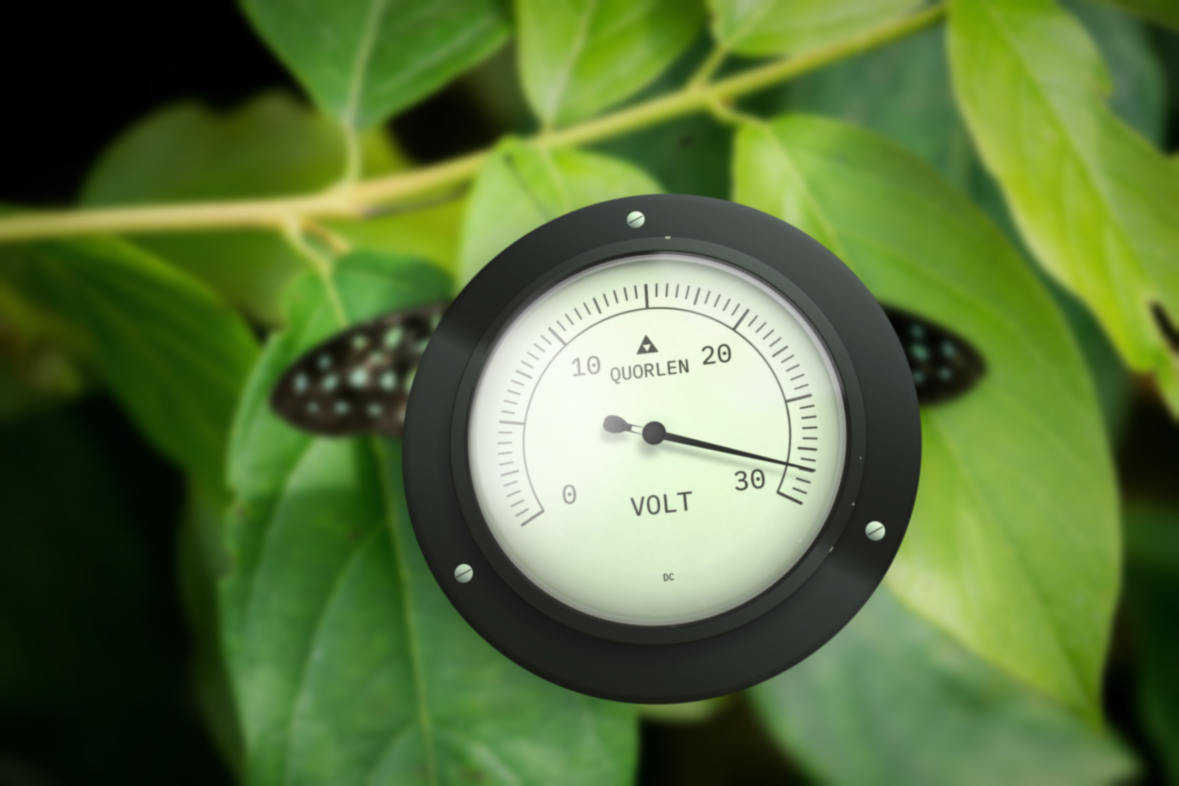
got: 28.5 V
